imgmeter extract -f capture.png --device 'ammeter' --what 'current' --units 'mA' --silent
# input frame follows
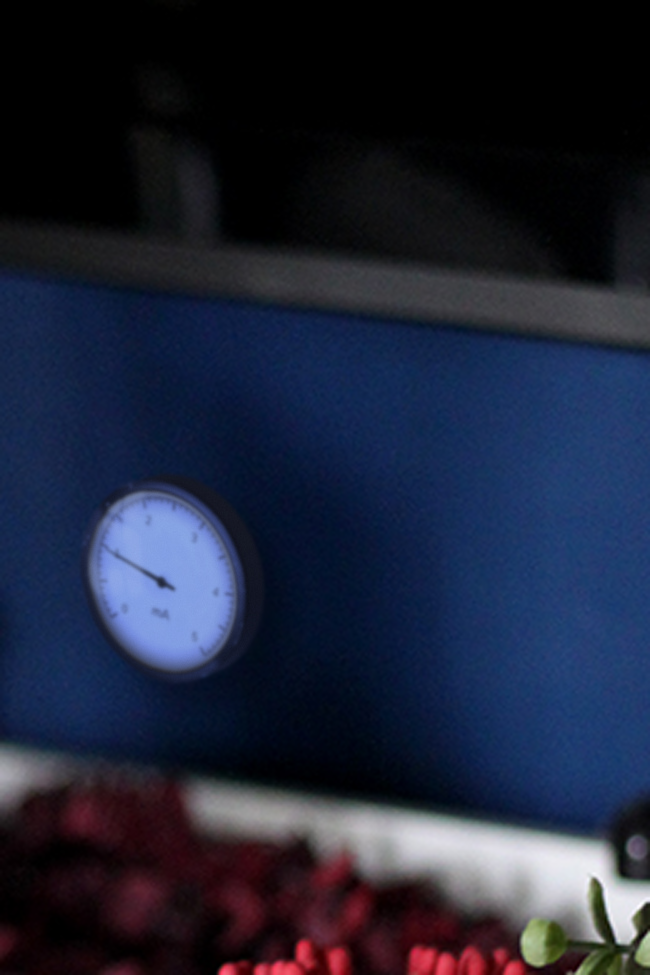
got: 1 mA
